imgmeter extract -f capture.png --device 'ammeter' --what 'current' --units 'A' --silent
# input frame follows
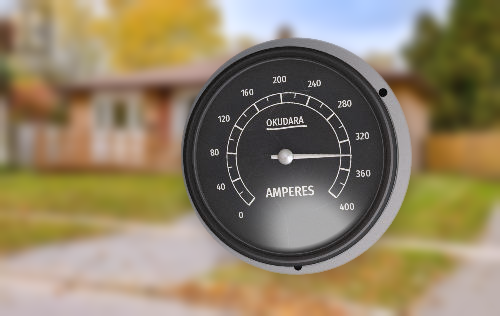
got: 340 A
